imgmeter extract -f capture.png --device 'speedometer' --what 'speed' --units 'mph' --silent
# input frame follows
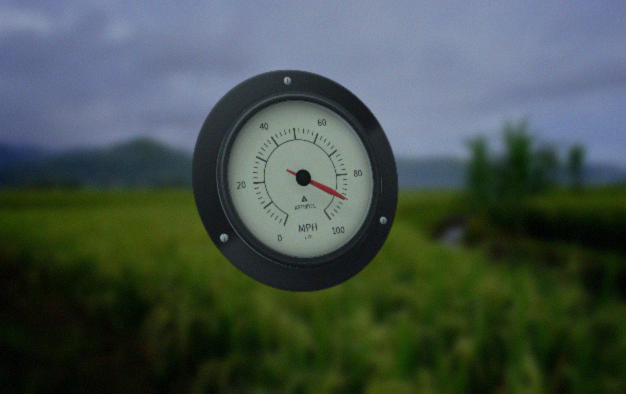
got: 90 mph
